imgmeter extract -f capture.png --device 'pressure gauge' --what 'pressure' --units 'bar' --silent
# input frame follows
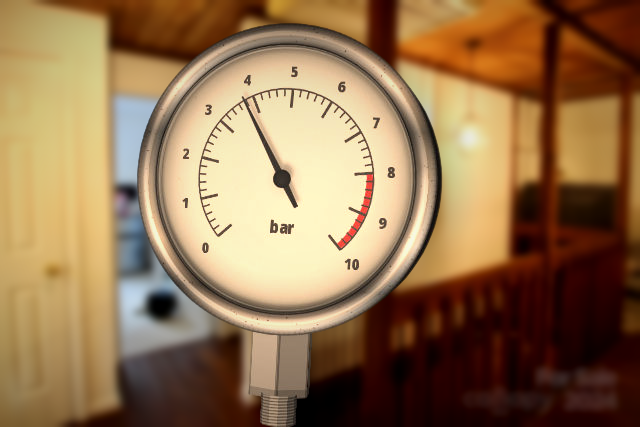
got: 3.8 bar
